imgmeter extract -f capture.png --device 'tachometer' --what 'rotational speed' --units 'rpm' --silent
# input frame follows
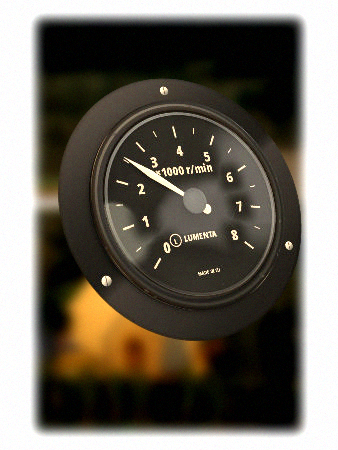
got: 2500 rpm
